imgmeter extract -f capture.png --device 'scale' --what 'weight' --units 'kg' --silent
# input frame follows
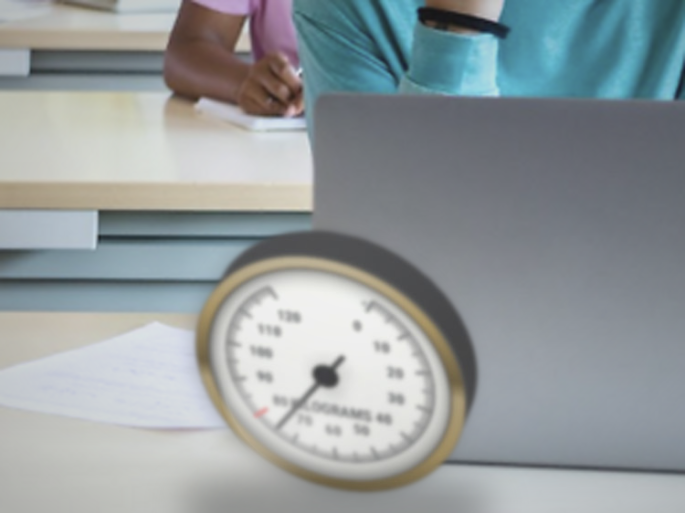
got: 75 kg
